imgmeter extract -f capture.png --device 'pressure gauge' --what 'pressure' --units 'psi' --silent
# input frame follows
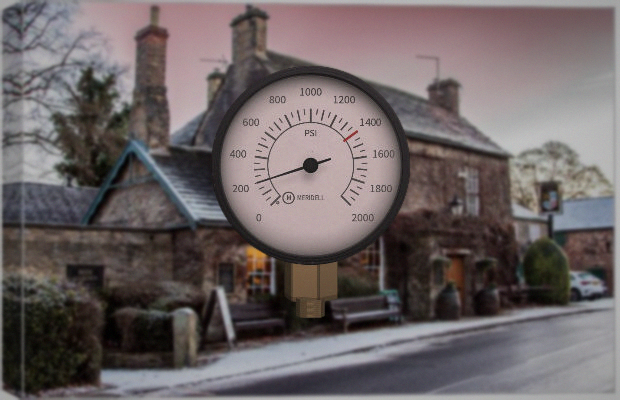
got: 200 psi
